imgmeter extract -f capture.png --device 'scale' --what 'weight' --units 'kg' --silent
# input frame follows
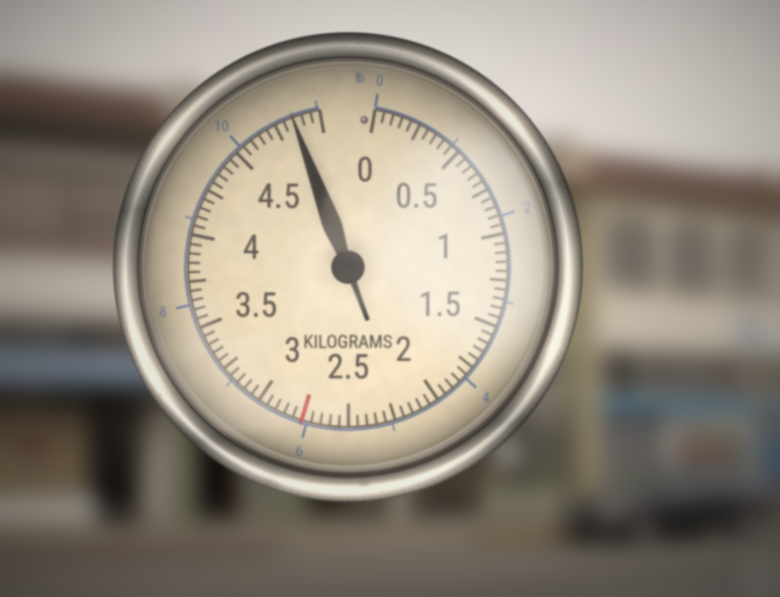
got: 4.85 kg
